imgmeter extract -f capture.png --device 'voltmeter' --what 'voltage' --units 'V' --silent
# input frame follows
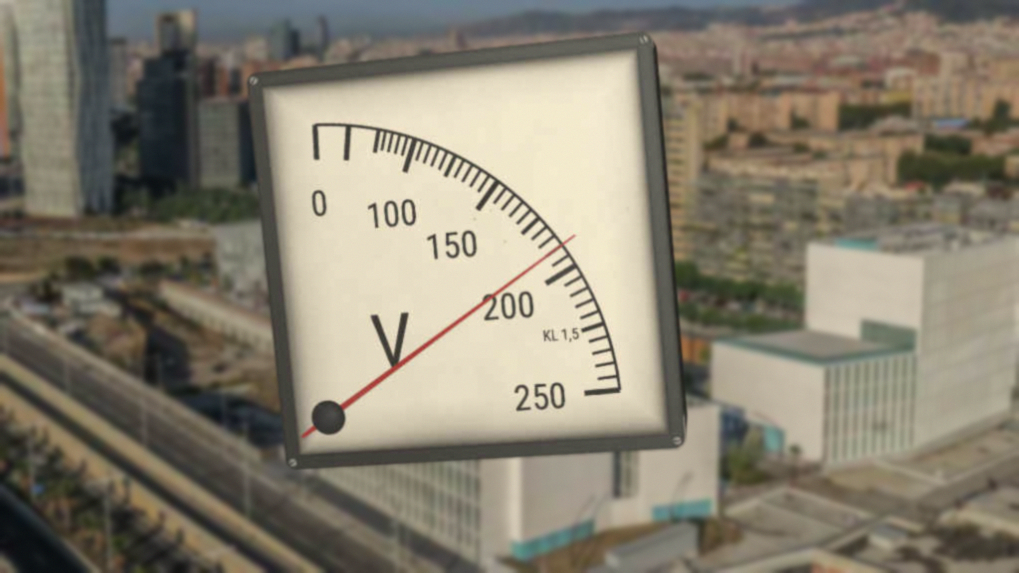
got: 190 V
